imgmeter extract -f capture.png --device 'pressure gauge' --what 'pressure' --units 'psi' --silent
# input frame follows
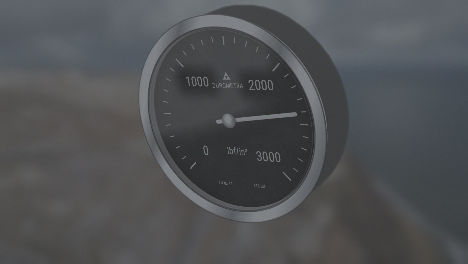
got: 2400 psi
